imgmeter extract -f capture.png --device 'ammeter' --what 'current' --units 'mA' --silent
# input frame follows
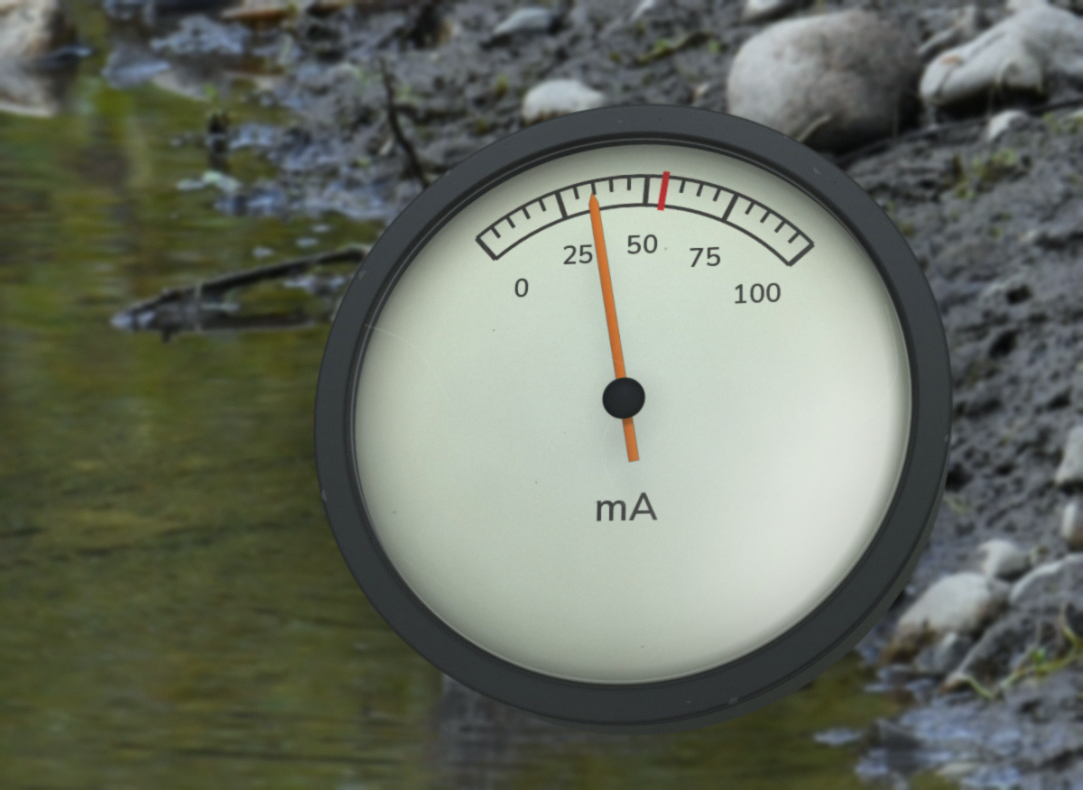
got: 35 mA
